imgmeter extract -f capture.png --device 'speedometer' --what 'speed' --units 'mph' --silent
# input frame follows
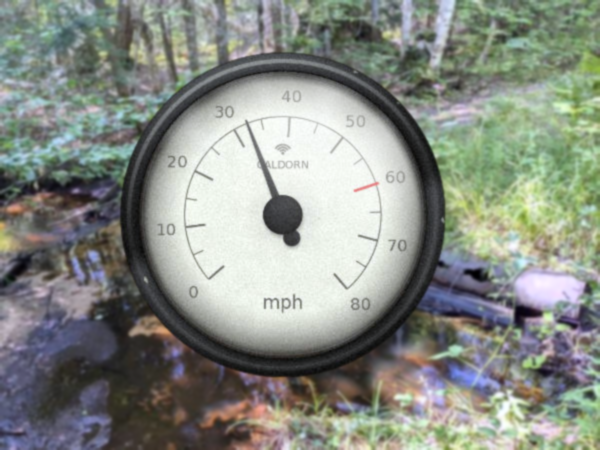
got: 32.5 mph
